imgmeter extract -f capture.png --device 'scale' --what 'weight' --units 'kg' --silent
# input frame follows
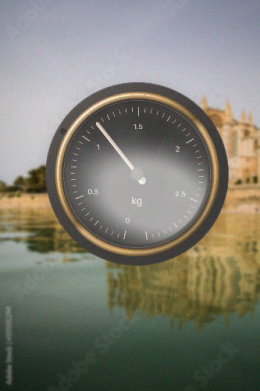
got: 1.15 kg
